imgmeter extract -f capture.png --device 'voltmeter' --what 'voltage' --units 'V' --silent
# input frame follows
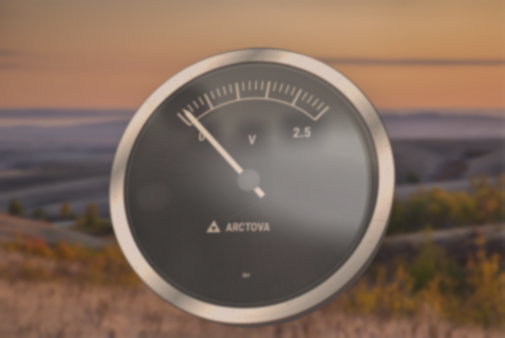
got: 0.1 V
